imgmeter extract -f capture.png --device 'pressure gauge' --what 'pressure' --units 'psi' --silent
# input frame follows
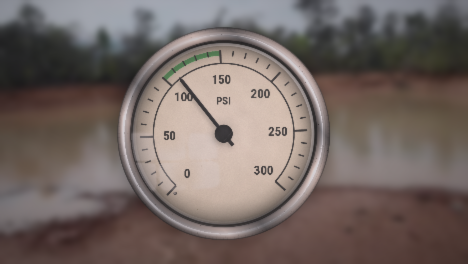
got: 110 psi
